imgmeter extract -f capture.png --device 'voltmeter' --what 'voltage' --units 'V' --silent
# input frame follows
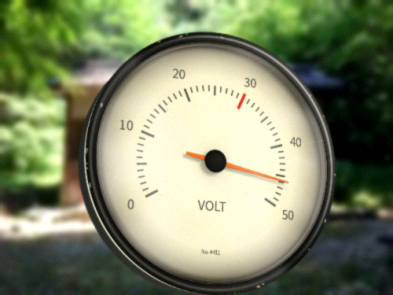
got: 46 V
